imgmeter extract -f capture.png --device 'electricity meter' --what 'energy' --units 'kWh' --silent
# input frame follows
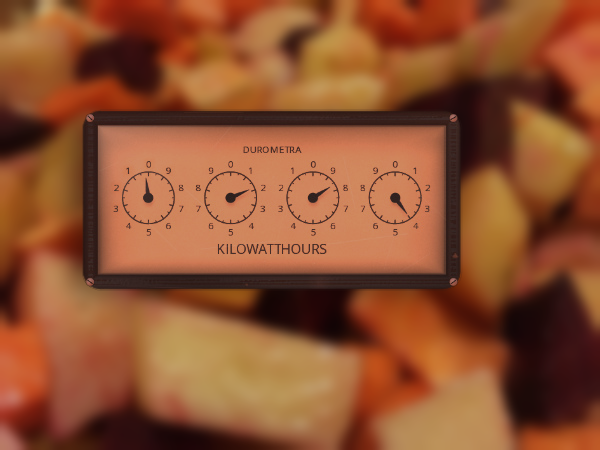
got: 184 kWh
